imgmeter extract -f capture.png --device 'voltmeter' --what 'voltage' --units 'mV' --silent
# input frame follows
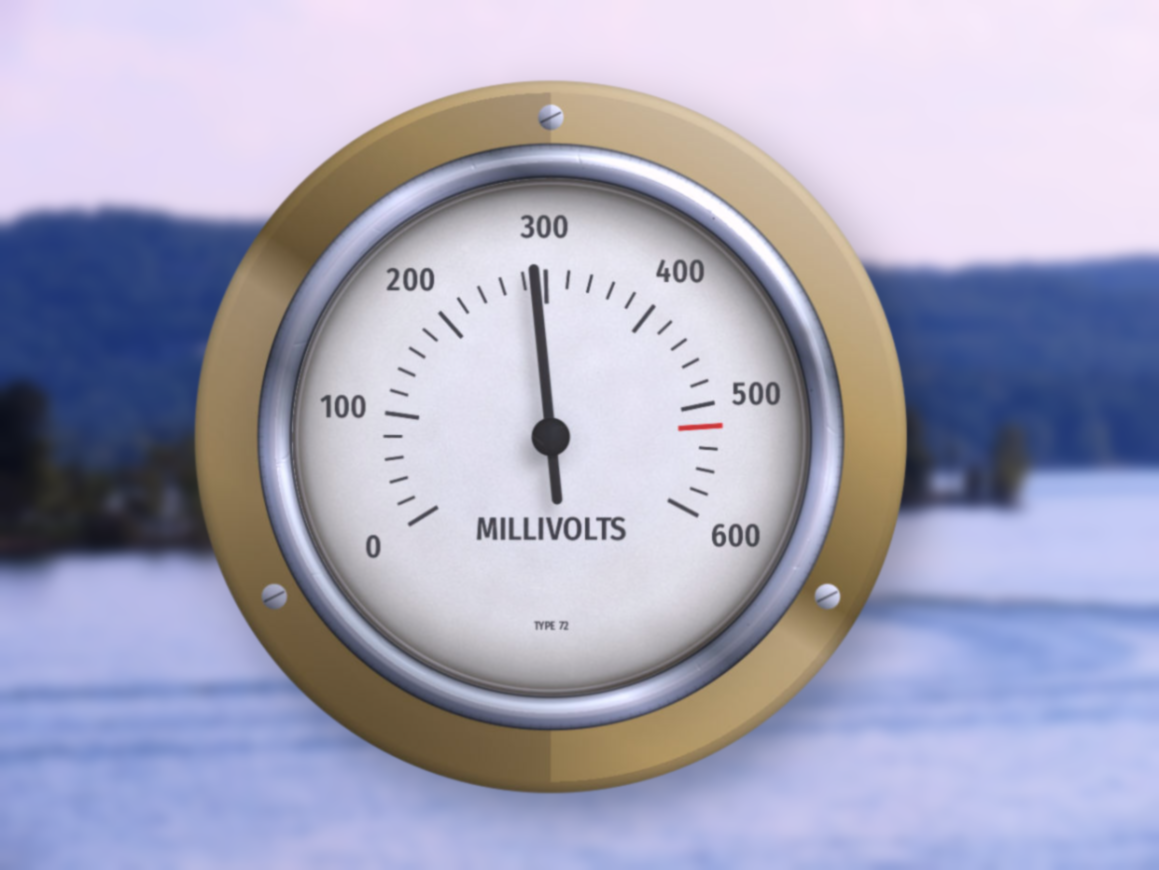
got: 290 mV
